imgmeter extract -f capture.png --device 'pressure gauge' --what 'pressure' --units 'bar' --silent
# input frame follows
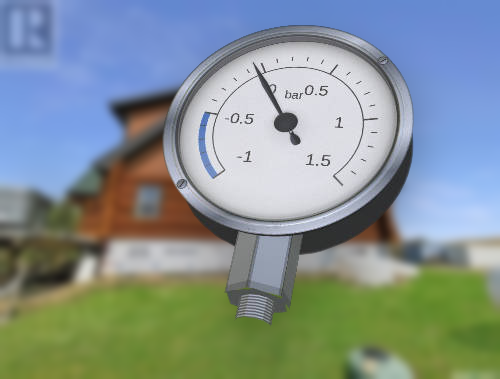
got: -0.05 bar
